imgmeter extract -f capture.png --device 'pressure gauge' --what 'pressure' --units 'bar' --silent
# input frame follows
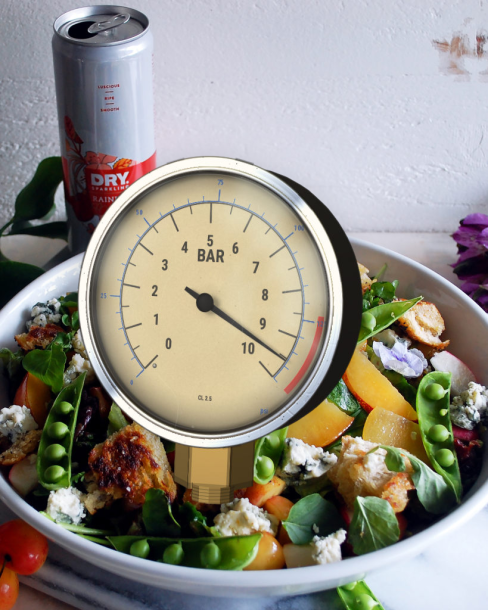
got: 9.5 bar
